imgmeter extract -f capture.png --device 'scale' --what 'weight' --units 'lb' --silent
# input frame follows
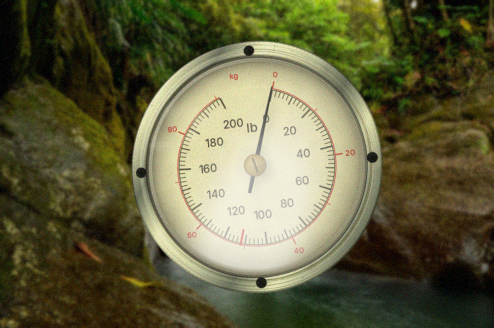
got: 0 lb
